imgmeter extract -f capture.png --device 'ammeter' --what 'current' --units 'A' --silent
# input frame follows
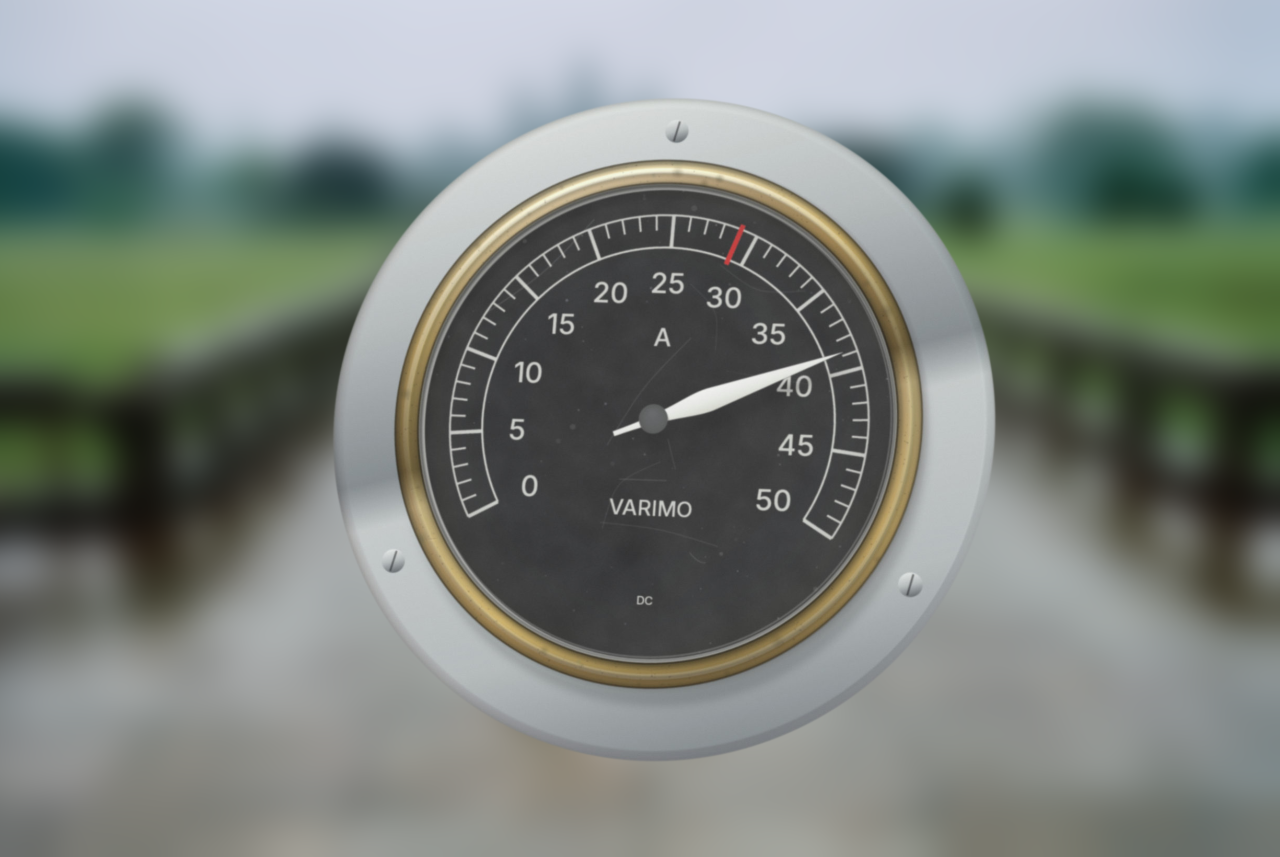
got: 39 A
